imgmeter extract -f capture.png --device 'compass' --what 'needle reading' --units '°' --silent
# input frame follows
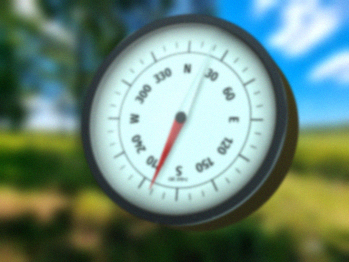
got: 200 °
